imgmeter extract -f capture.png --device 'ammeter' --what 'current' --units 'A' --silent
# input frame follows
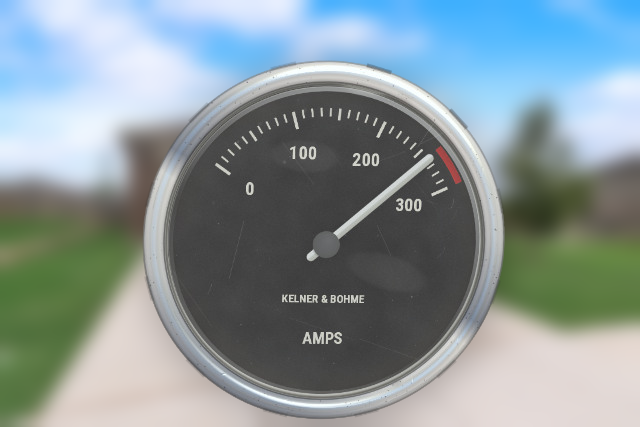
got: 260 A
